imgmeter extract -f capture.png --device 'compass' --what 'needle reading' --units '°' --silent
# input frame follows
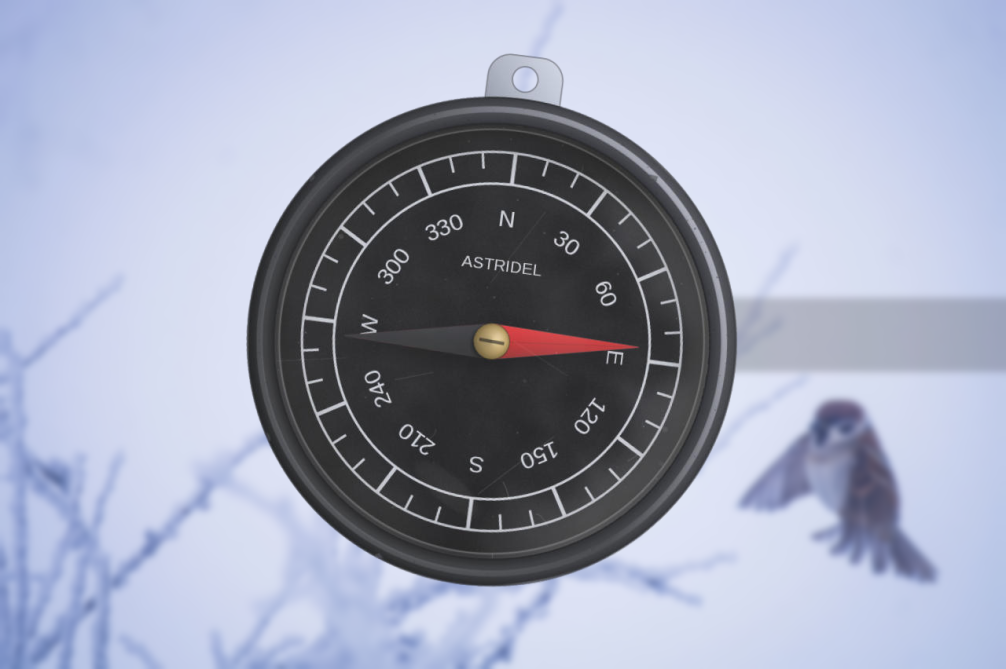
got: 85 °
